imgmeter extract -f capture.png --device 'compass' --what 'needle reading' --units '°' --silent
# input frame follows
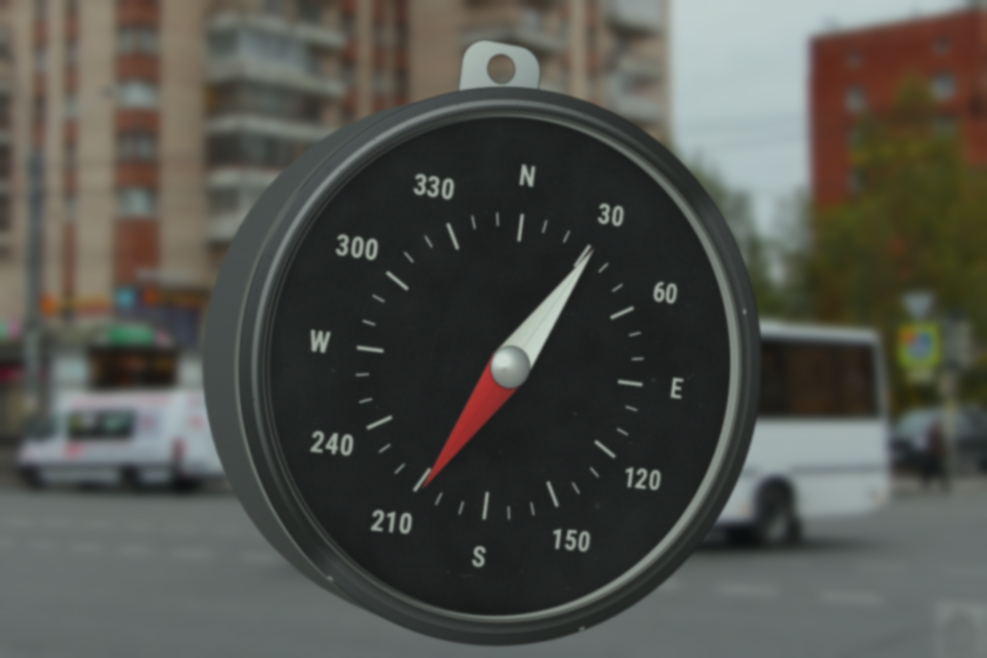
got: 210 °
